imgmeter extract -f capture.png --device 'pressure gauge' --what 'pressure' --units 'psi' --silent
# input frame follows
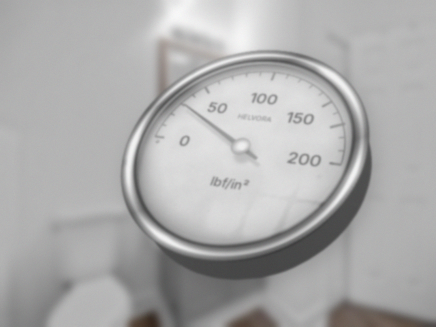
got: 30 psi
